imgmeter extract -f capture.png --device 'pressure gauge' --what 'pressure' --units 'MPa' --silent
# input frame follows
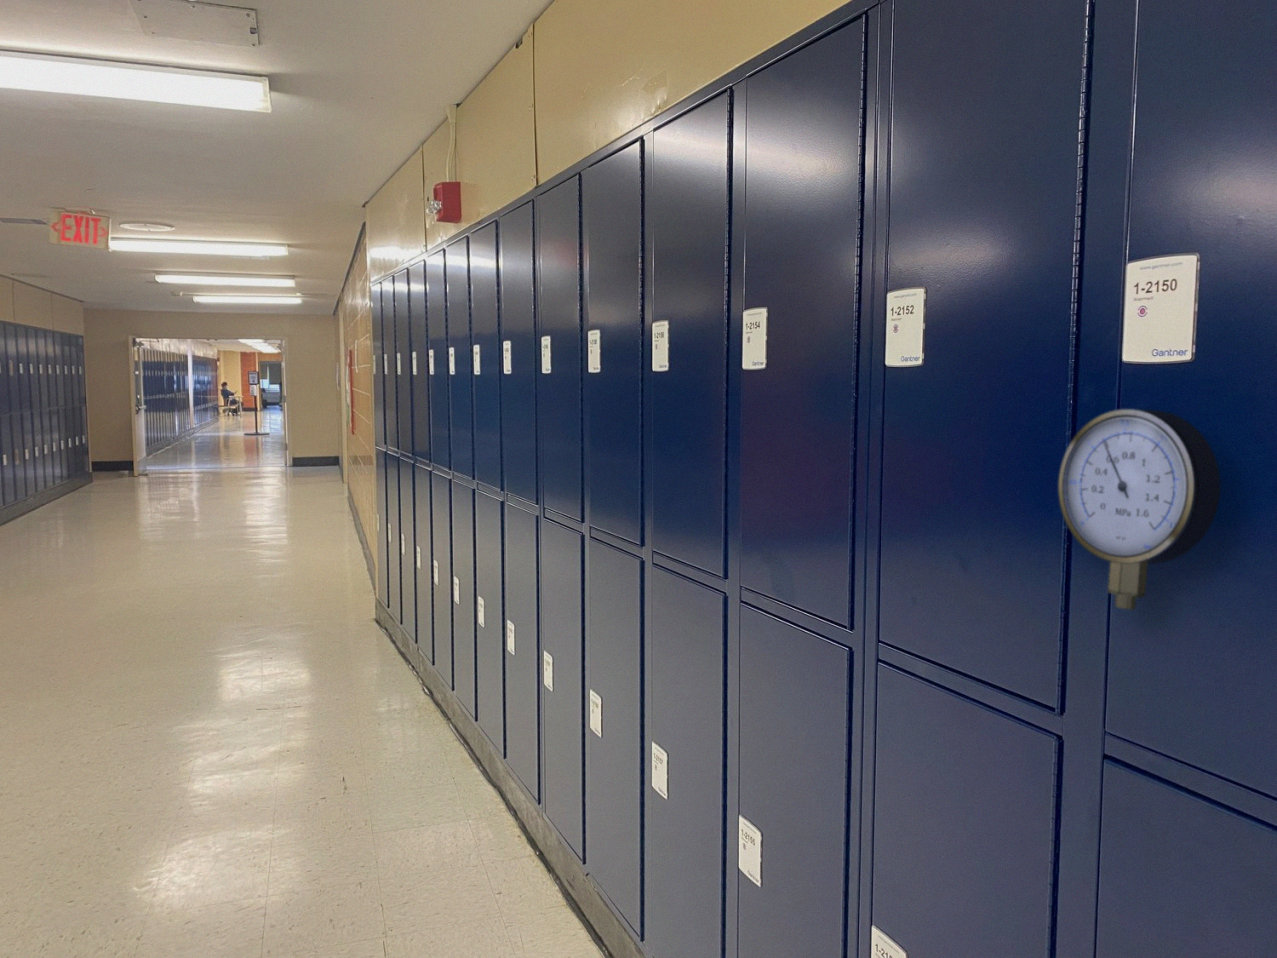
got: 0.6 MPa
